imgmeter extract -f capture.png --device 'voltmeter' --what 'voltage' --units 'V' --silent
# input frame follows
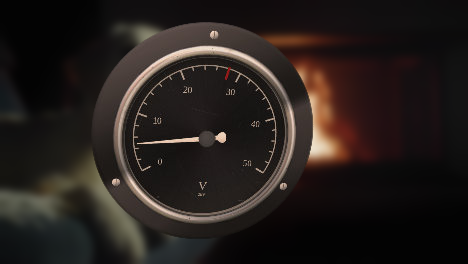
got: 5 V
